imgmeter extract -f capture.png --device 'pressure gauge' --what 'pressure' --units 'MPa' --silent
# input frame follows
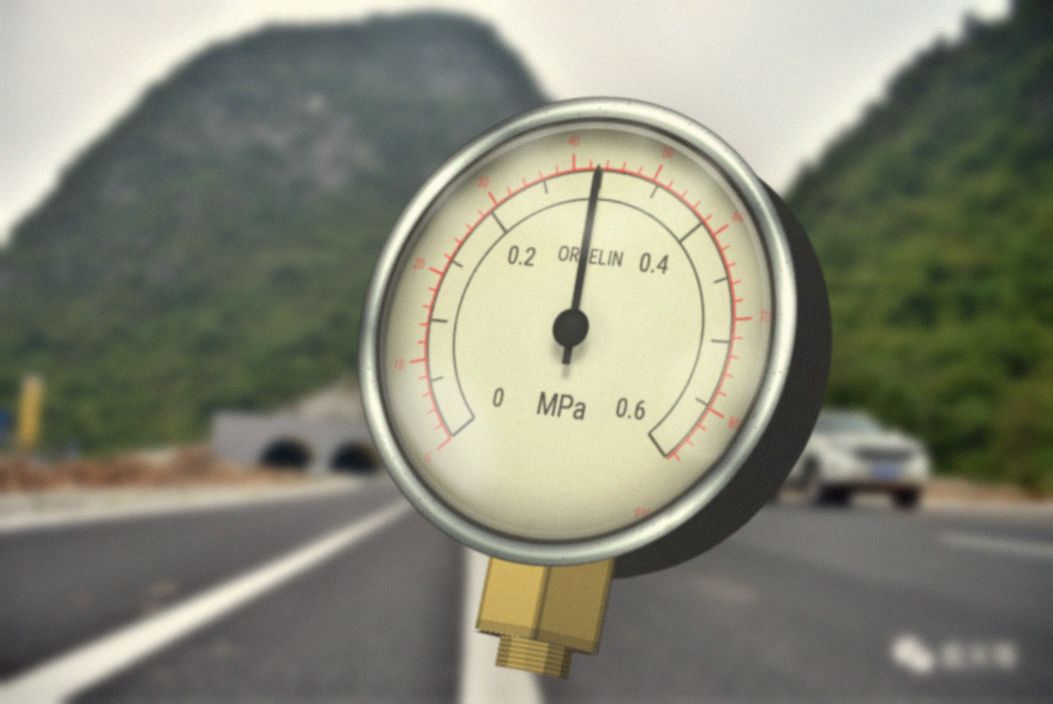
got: 0.3 MPa
